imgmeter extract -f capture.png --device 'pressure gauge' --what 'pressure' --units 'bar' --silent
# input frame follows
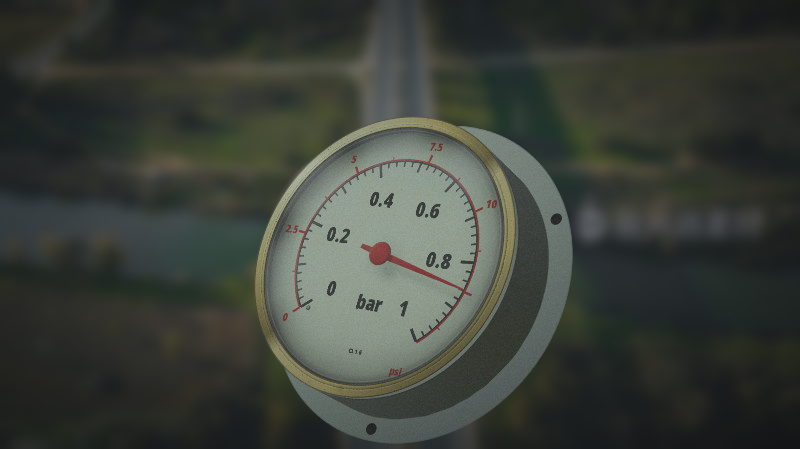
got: 0.86 bar
